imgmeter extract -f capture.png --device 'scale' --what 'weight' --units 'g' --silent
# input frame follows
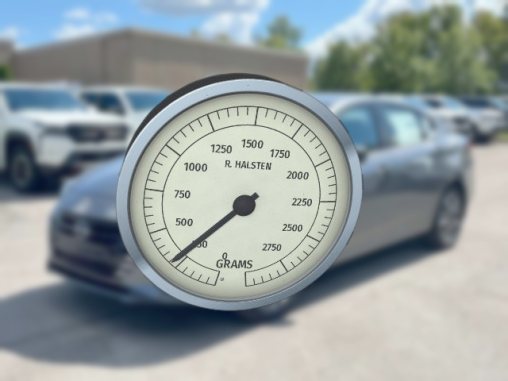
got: 300 g
